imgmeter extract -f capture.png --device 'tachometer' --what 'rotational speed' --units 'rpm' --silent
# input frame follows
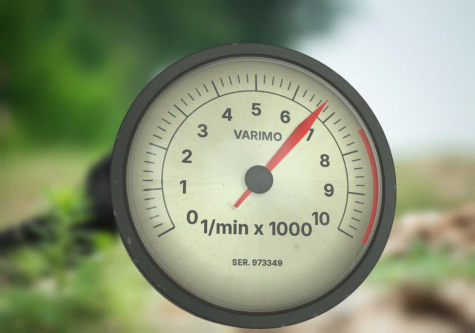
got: 6700 rpm
